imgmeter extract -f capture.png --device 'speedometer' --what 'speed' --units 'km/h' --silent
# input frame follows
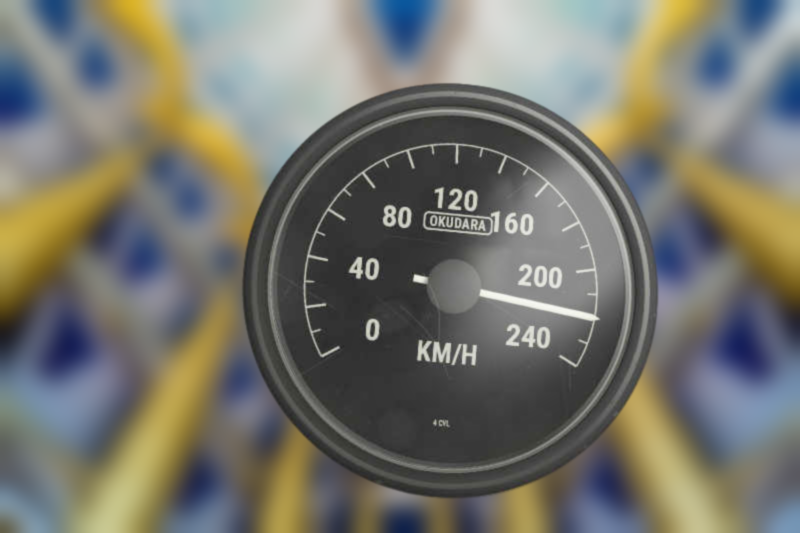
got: 220 km/h
